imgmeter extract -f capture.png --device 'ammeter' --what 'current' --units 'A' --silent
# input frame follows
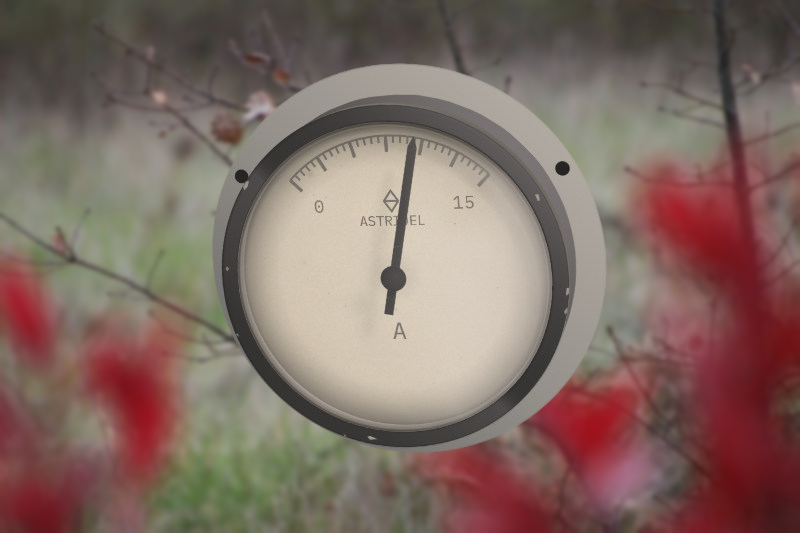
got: 9.5 A
